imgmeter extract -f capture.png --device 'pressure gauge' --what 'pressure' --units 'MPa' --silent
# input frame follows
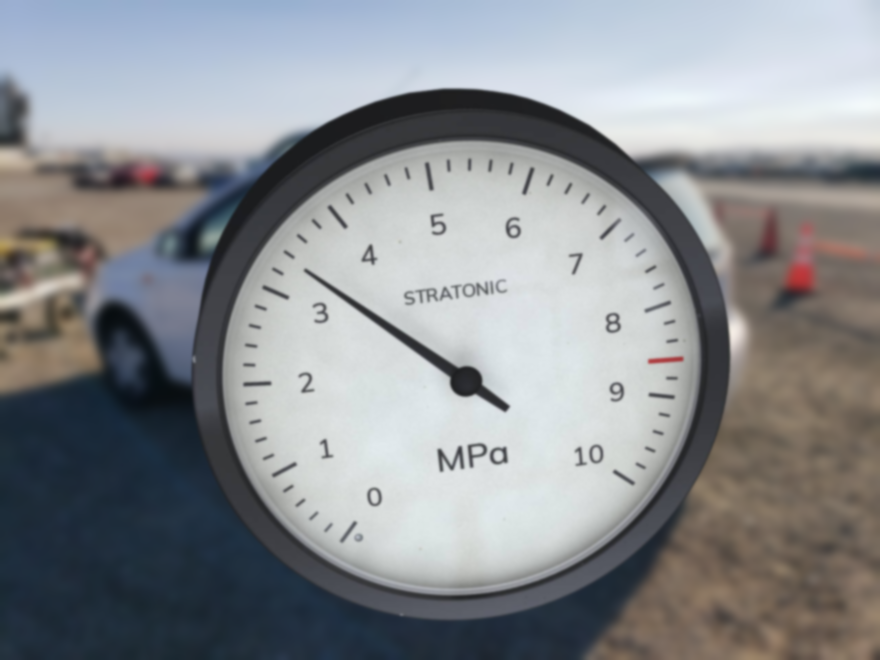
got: 3.4 MPa
